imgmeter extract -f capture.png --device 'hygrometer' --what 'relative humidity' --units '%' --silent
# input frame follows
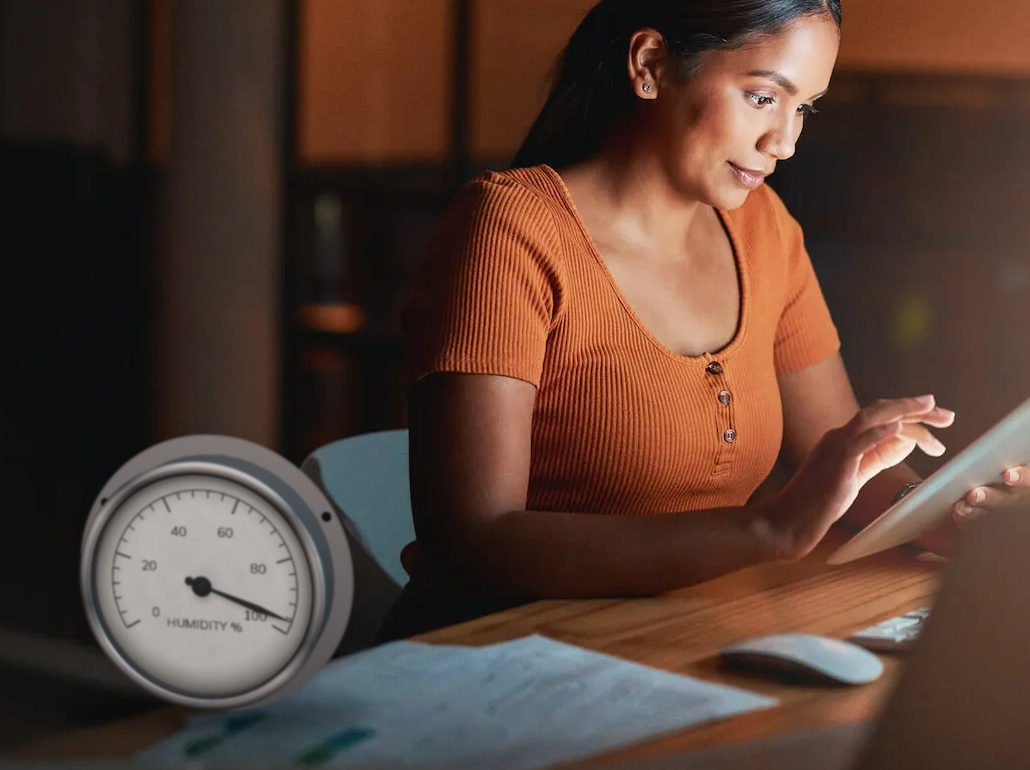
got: 96 %
